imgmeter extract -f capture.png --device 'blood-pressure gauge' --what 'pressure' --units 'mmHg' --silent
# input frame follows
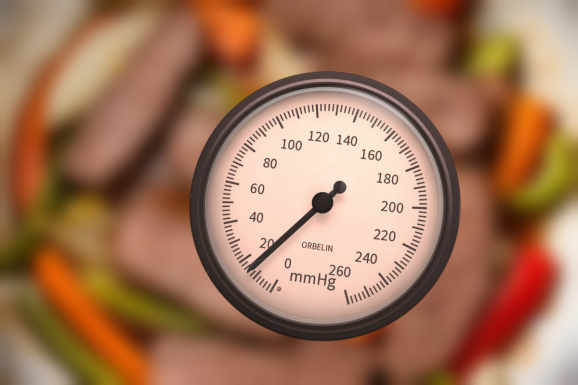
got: 14 mmHg
